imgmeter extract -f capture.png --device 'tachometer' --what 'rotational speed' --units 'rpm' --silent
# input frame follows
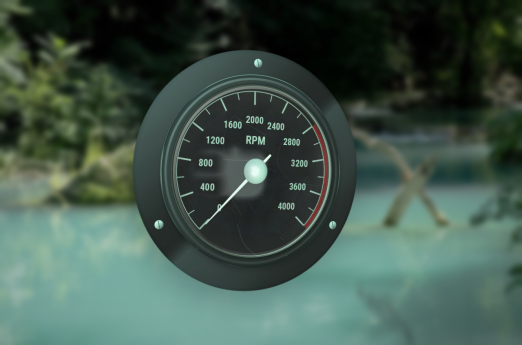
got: 0 rpm
